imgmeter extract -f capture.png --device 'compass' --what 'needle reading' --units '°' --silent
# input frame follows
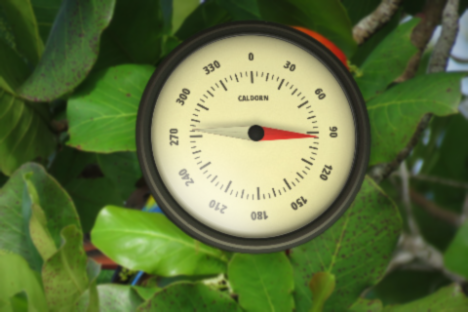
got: 95 °
